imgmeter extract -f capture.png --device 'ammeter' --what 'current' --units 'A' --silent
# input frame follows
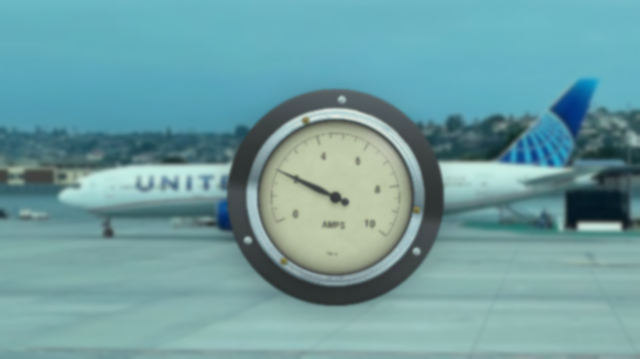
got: 2 A
